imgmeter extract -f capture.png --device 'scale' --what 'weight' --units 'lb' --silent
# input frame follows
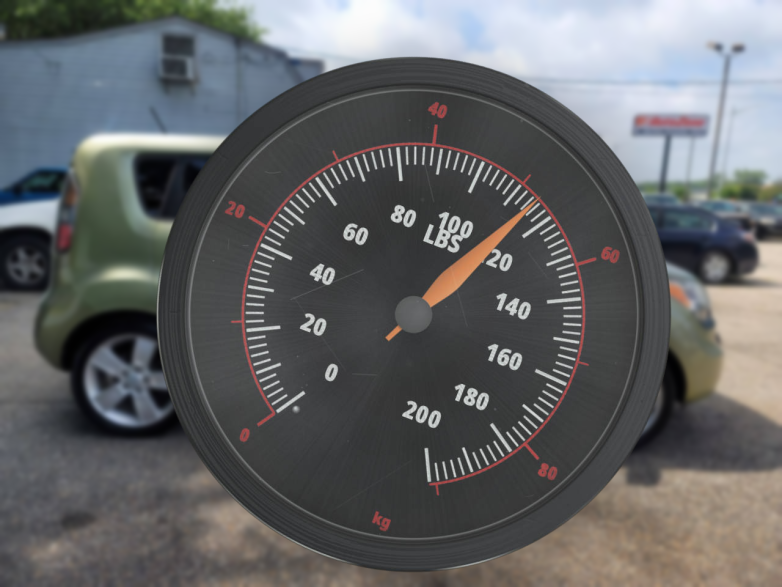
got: 115 lb
